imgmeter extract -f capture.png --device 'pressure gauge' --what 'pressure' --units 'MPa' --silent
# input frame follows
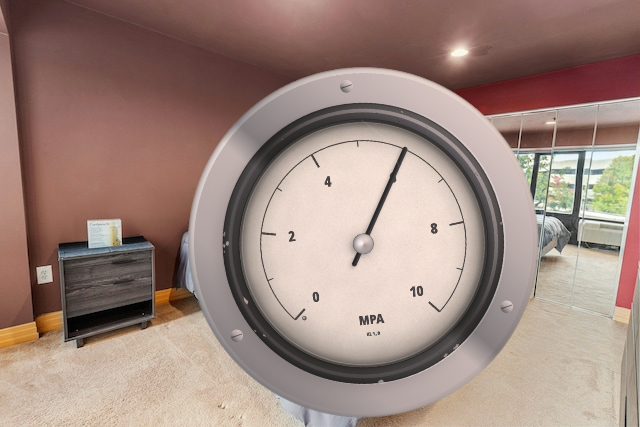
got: 6 MPa
